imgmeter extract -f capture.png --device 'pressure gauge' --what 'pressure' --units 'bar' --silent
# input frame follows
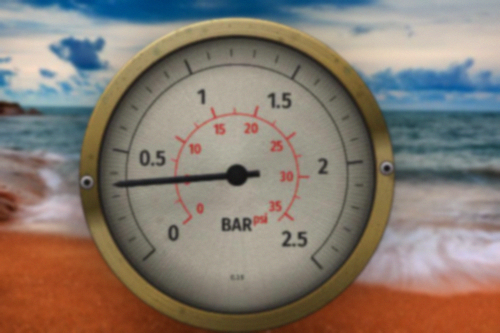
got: 0.35 bar
